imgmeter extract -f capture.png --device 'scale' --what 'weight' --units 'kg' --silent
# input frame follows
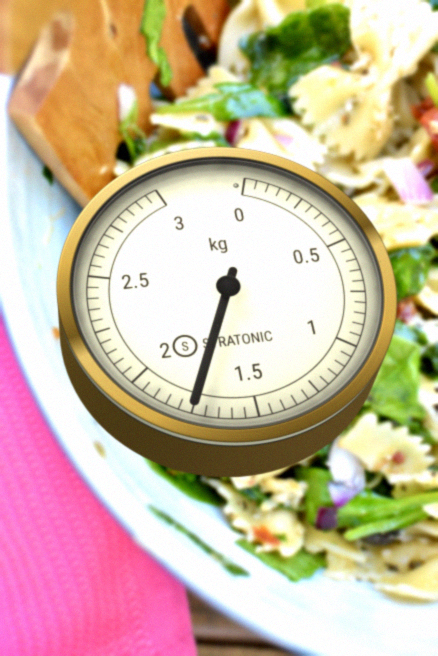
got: 1.75 kg
